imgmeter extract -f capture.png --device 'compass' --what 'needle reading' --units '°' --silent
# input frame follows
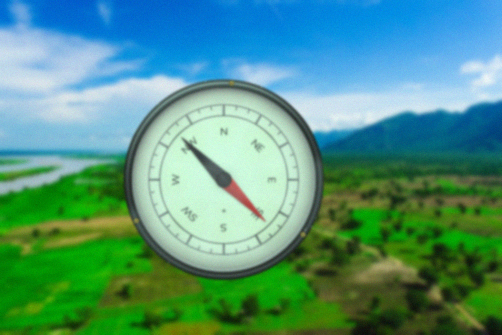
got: 135 °
